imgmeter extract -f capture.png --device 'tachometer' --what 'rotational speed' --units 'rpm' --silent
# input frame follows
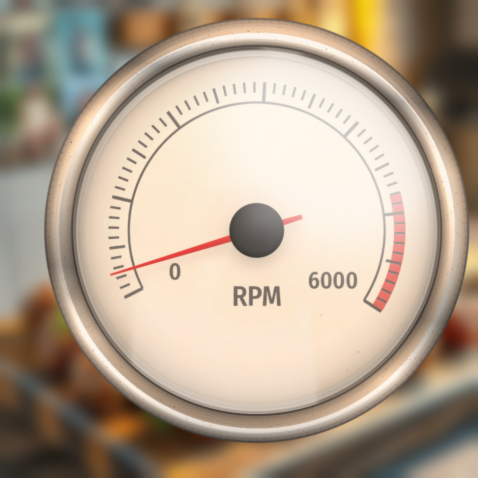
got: 250 rpm
